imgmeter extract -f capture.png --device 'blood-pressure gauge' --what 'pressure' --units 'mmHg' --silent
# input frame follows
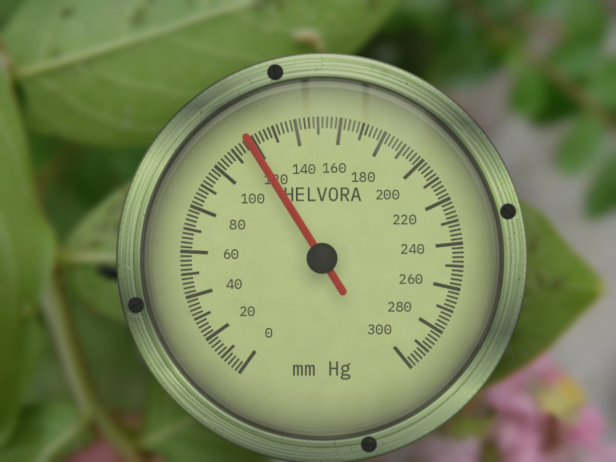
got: 118 mmHg
